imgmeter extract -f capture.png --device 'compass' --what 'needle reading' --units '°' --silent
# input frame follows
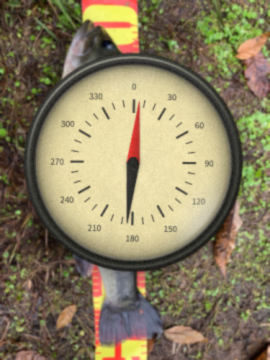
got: 5 °
